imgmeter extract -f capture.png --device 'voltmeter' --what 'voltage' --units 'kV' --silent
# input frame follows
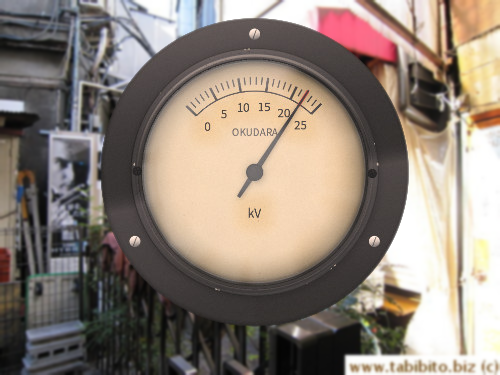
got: 22 kV
